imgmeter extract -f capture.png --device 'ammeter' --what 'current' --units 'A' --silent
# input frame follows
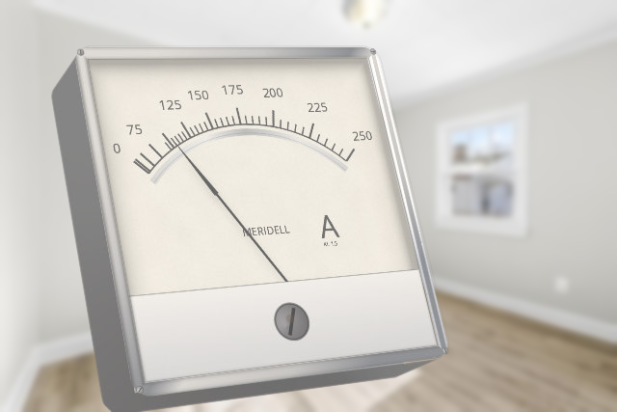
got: 100 A
